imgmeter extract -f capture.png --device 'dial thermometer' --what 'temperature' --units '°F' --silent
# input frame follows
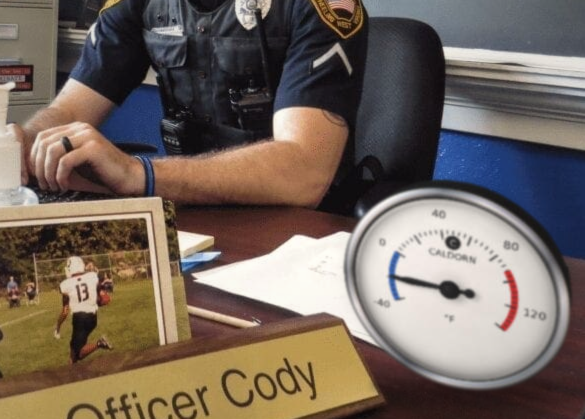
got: -20 °F
